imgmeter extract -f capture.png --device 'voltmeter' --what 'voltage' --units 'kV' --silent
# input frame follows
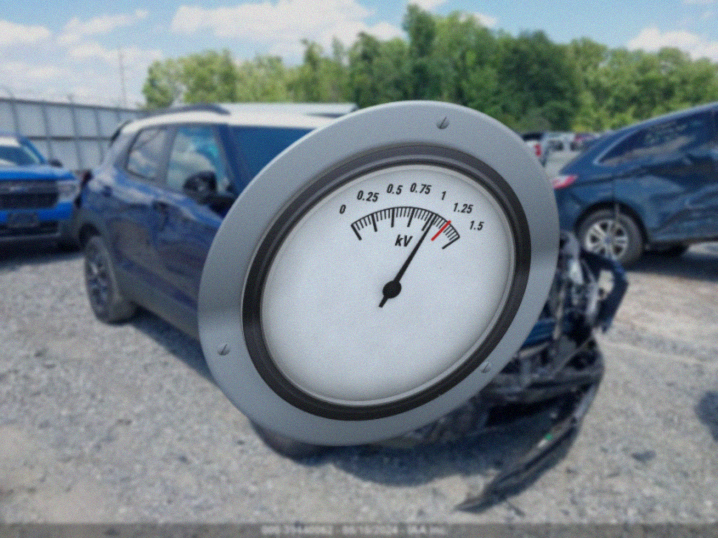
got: 1 kV
